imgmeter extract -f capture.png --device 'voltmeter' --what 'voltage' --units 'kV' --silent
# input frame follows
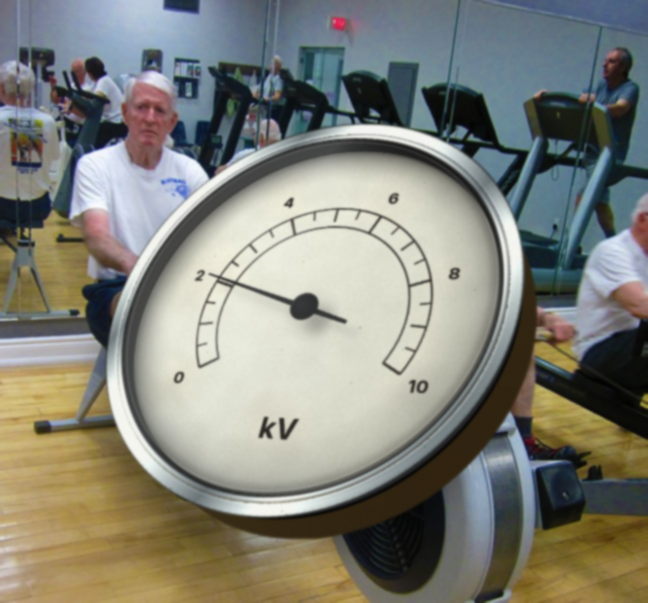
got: 2 kV
